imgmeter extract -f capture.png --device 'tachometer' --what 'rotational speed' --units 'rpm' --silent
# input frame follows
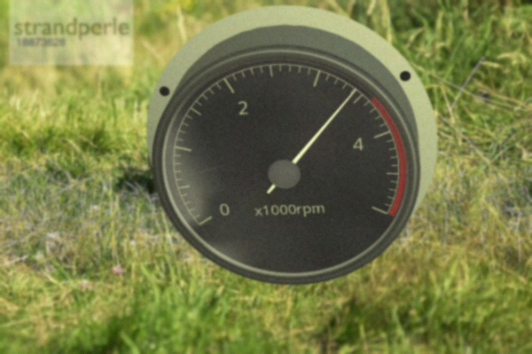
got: 3400 rpm
